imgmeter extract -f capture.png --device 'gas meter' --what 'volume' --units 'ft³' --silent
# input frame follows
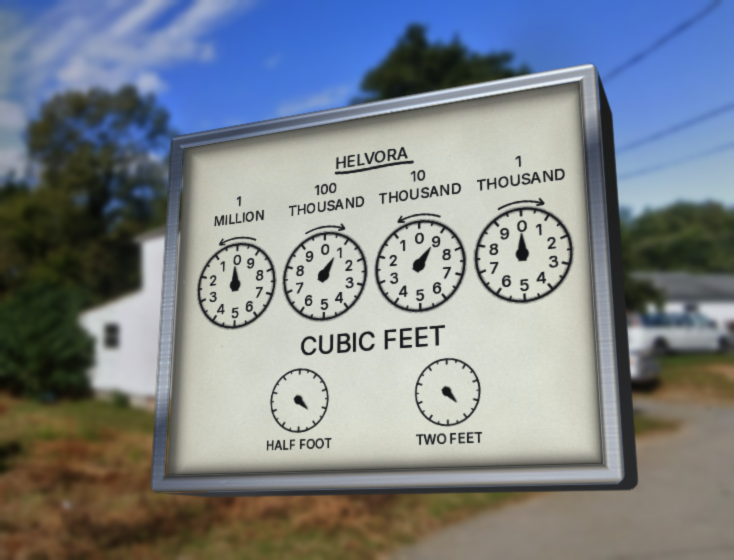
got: 9000 ft³
